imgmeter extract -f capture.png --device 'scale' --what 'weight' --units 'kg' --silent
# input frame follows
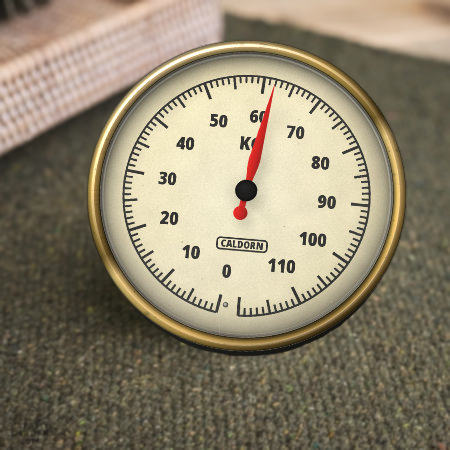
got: 62 kg
